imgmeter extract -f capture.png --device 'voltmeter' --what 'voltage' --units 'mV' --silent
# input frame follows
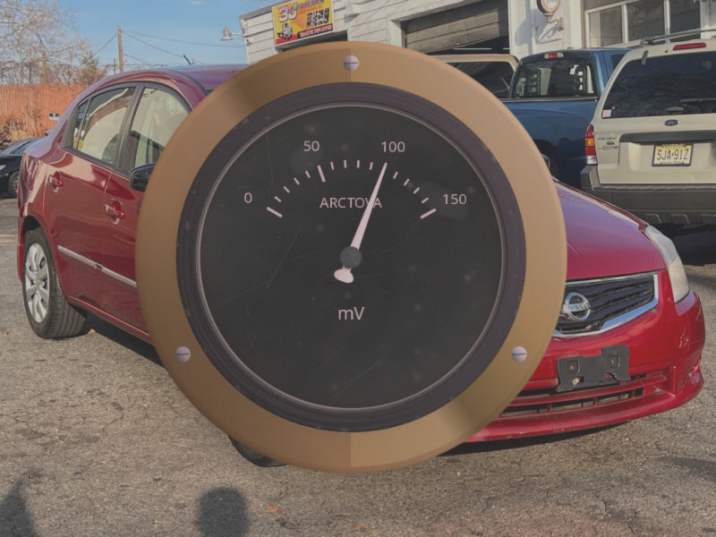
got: 100 mV
